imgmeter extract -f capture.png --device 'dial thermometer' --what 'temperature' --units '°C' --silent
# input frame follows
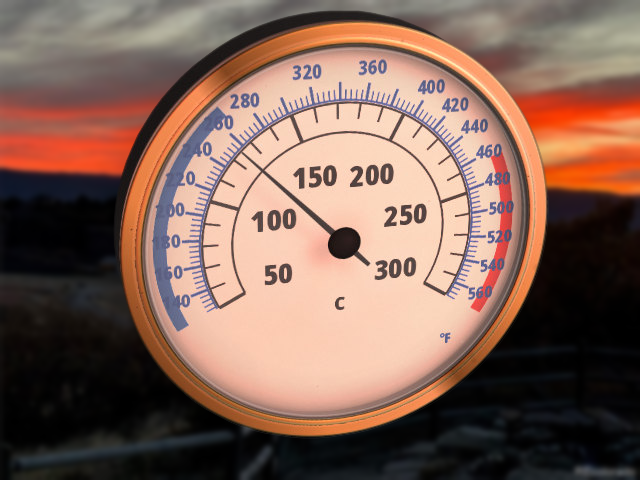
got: 125 °C
